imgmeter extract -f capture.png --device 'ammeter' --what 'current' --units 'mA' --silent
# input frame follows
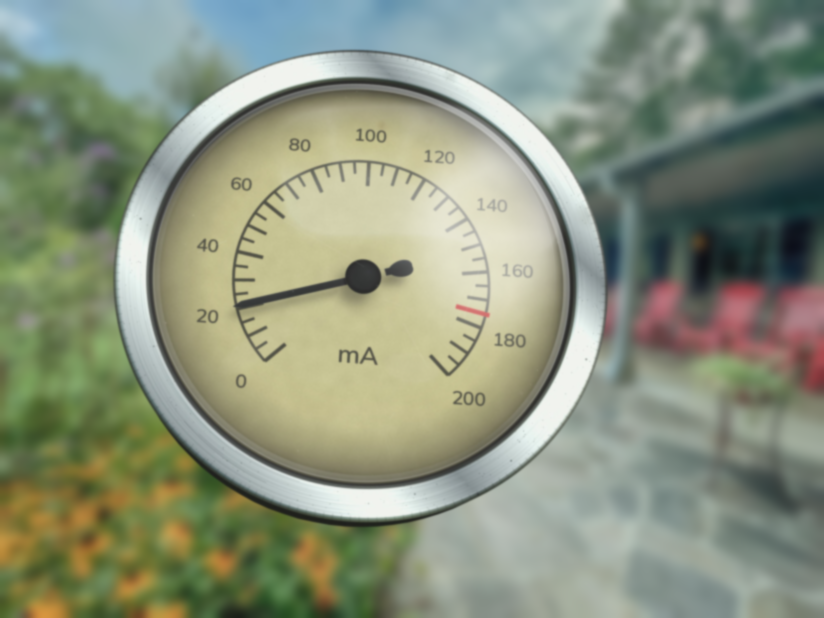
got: 20 mA
